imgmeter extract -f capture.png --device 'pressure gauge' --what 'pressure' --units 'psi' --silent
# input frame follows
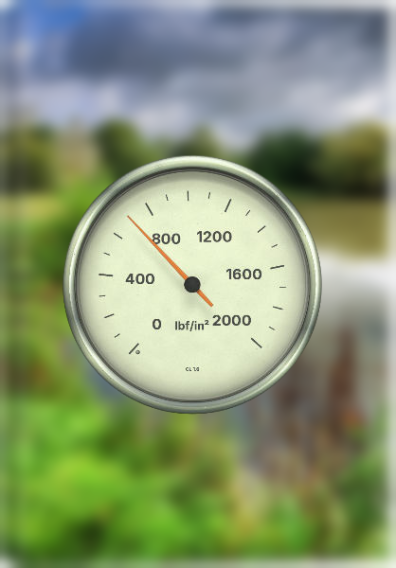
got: 700 psi
